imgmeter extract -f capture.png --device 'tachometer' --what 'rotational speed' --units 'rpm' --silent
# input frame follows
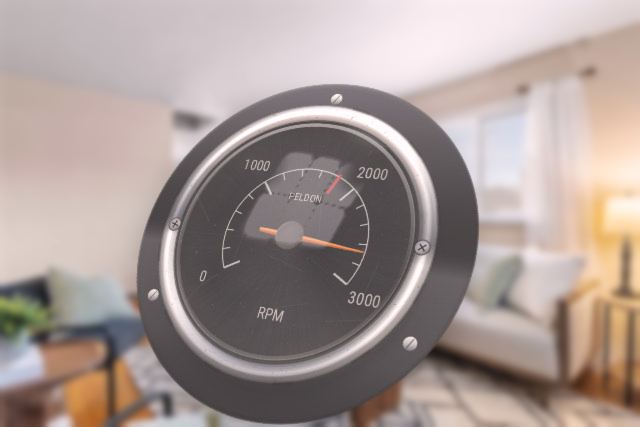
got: 2700 rpm
